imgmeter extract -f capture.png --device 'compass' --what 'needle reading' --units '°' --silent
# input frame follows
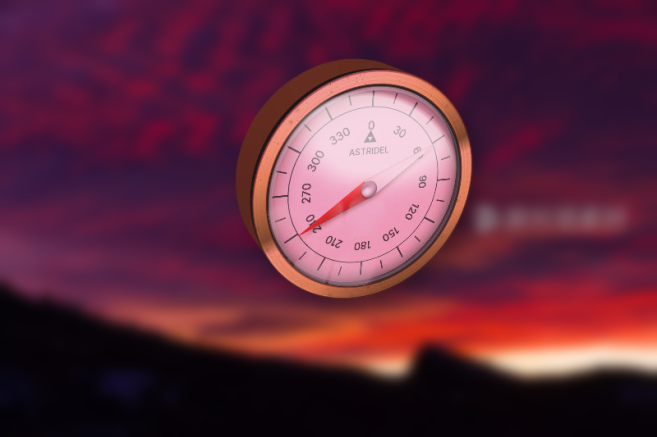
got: 240 °
